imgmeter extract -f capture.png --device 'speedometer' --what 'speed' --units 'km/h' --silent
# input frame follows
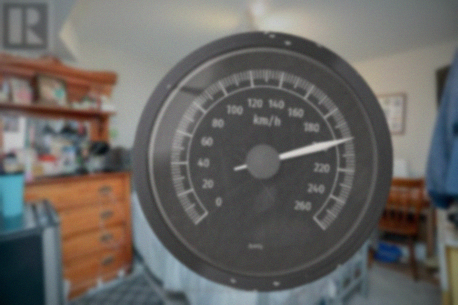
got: 200 km/h
